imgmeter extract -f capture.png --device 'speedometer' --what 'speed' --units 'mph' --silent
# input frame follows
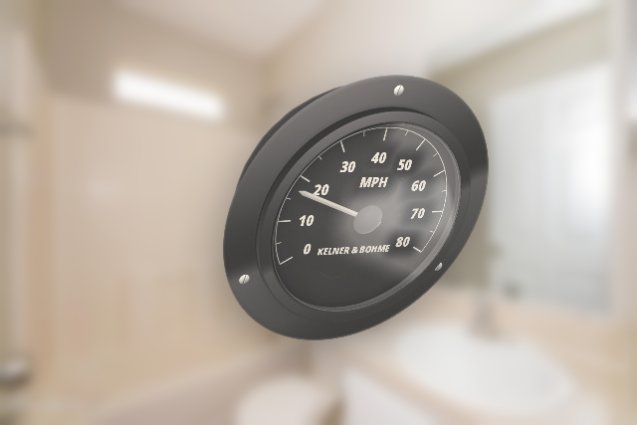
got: 17.5 mph
